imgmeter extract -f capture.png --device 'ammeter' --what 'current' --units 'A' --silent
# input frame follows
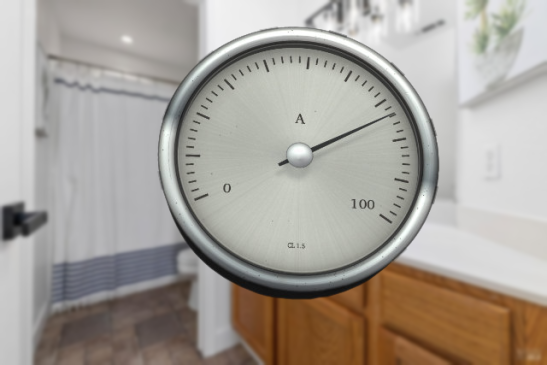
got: 74 A
